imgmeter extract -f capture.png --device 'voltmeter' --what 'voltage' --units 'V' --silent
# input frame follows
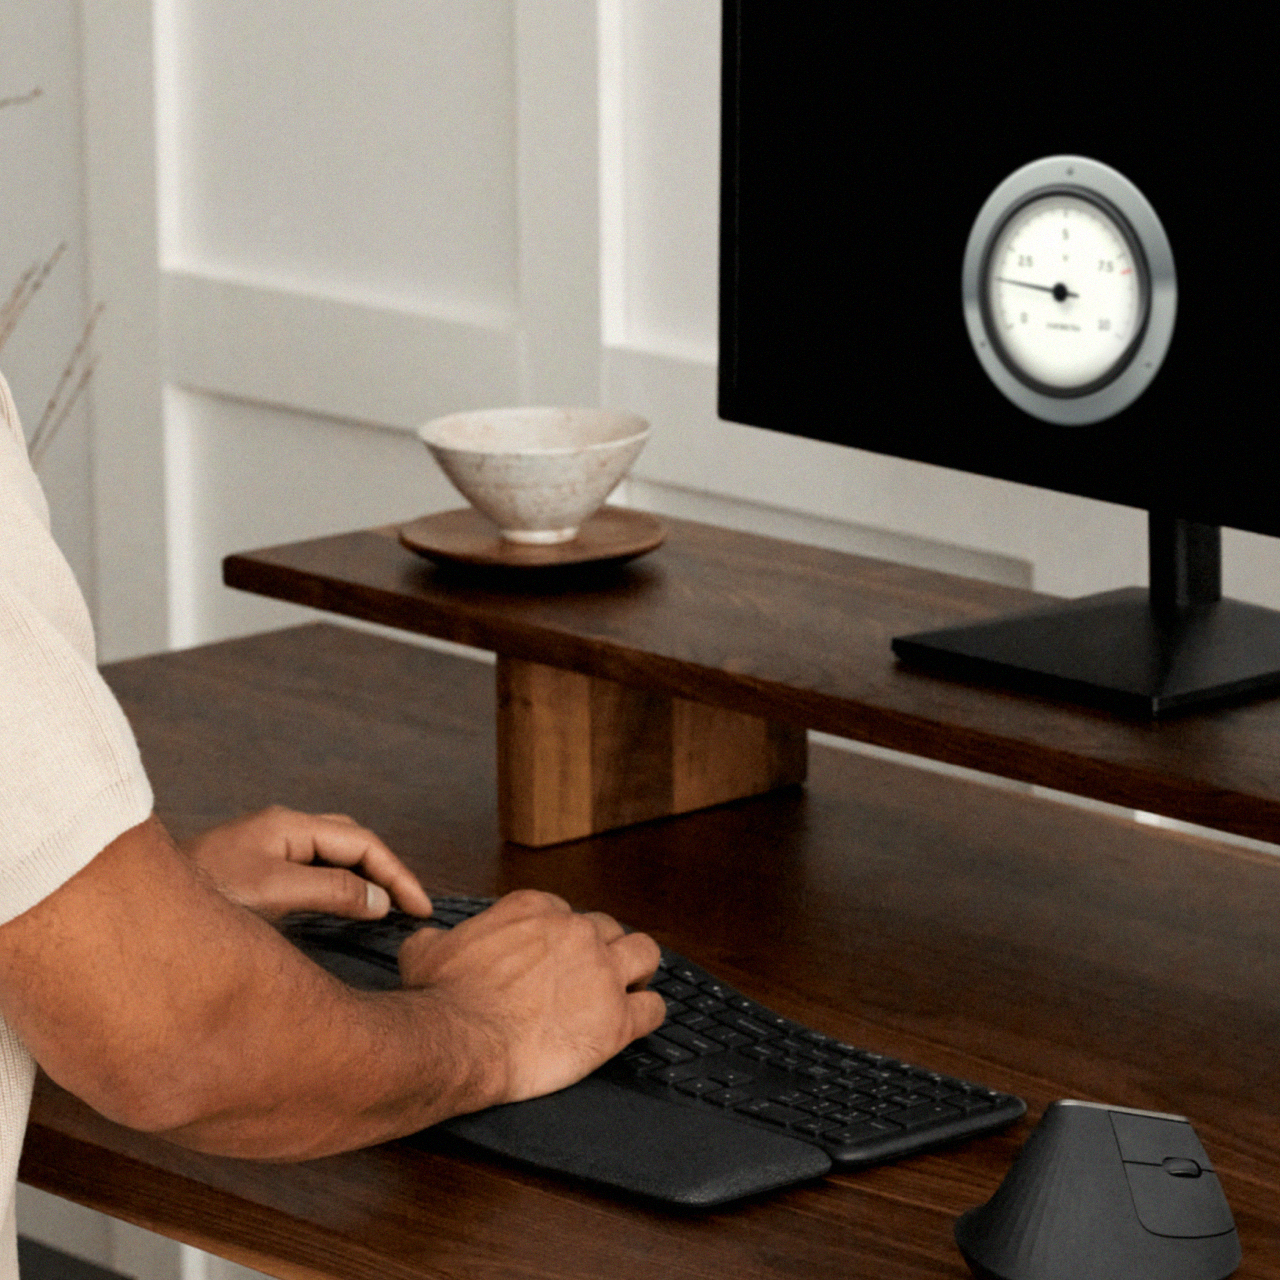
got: 1.5 V
